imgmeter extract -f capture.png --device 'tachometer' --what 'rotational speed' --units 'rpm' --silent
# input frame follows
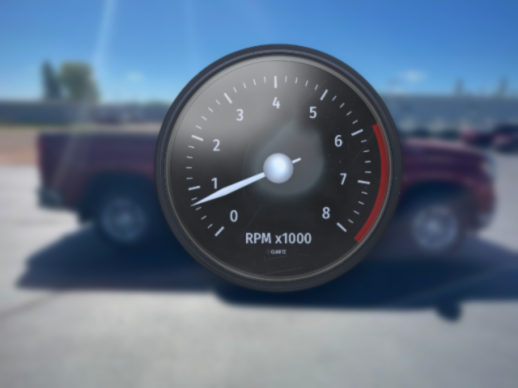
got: 700 rpm
